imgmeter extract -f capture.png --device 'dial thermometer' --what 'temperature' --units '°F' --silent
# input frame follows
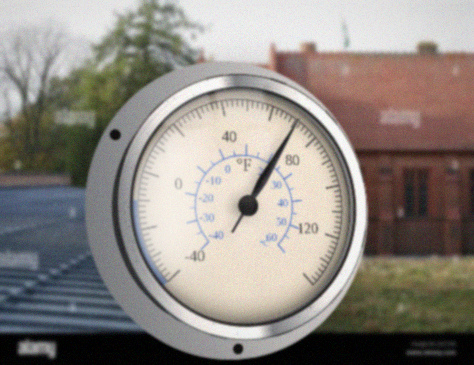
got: 70 °F
